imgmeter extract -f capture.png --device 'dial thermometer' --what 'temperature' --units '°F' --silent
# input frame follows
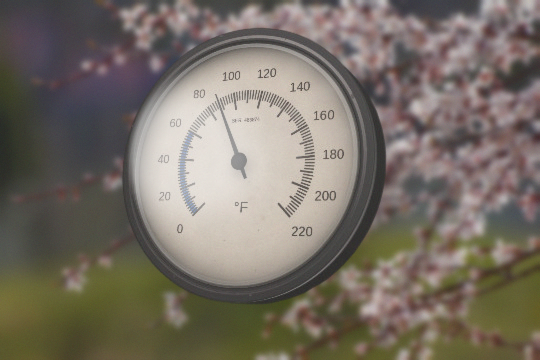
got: 90 °F
